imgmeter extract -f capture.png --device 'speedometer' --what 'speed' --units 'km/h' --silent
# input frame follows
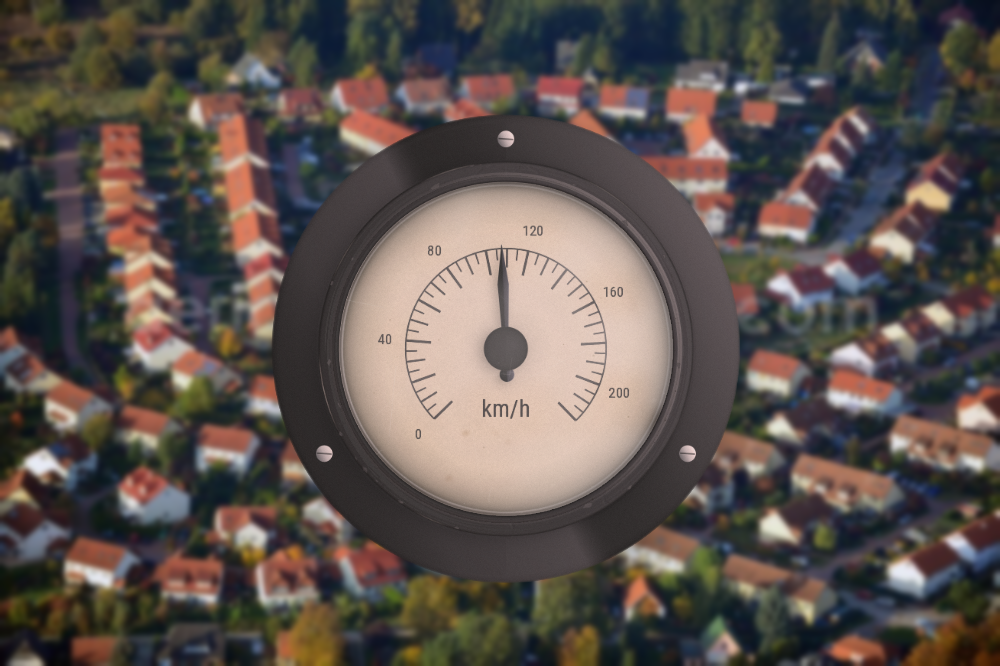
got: 107.5 km/h
